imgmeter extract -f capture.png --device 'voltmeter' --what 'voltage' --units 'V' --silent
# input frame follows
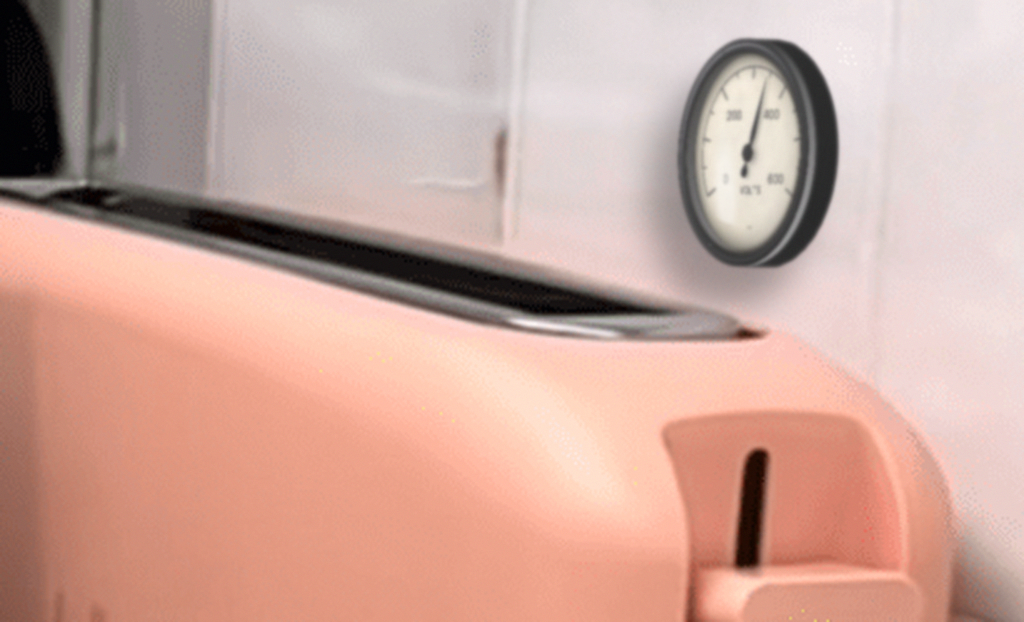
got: 350 V
